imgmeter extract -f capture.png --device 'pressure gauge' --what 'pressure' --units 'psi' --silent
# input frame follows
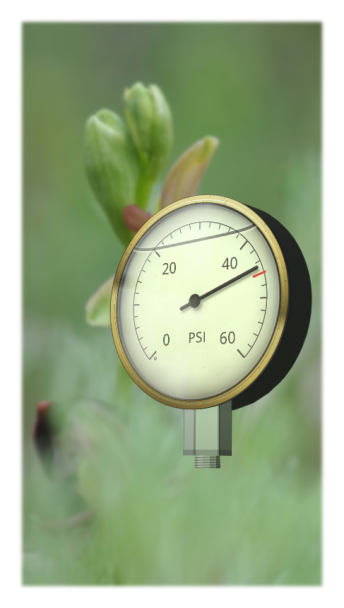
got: 45 psi
